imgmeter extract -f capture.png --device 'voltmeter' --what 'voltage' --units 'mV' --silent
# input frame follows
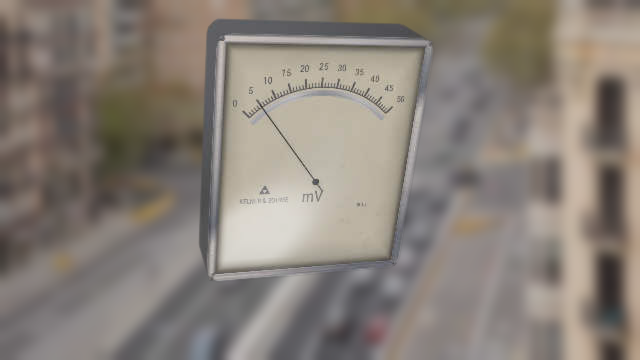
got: 5 mV
